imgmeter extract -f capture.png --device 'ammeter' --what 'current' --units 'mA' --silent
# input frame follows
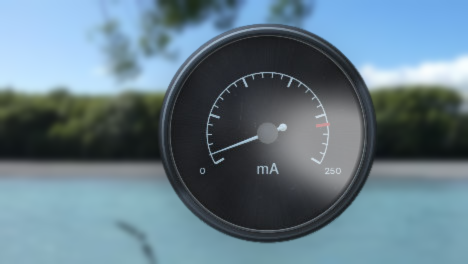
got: 10 mA
